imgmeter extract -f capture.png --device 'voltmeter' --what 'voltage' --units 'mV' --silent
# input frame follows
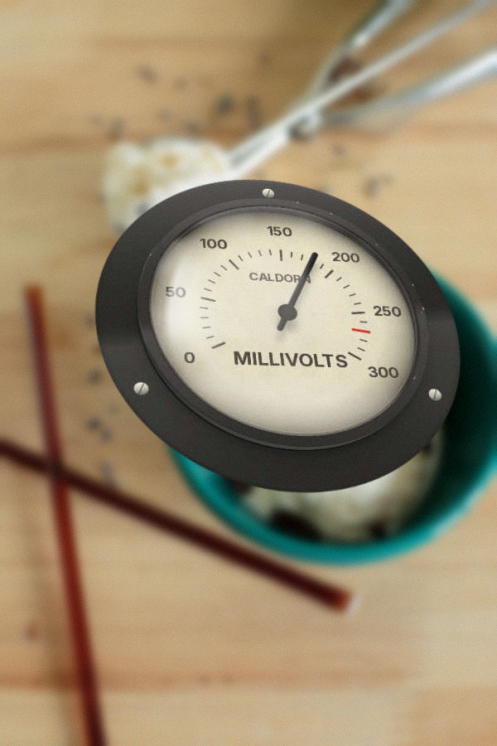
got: 180 mV
